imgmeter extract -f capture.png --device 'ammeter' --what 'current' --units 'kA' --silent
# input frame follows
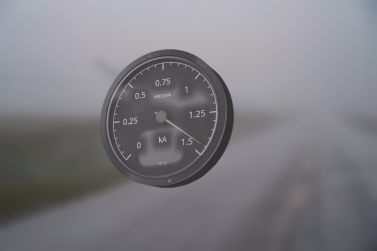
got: 1.45 kA
